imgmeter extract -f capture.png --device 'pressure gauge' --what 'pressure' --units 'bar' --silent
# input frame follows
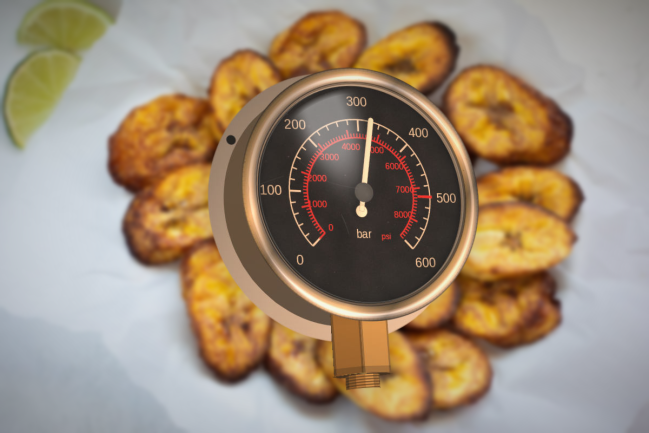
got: 320 bar
